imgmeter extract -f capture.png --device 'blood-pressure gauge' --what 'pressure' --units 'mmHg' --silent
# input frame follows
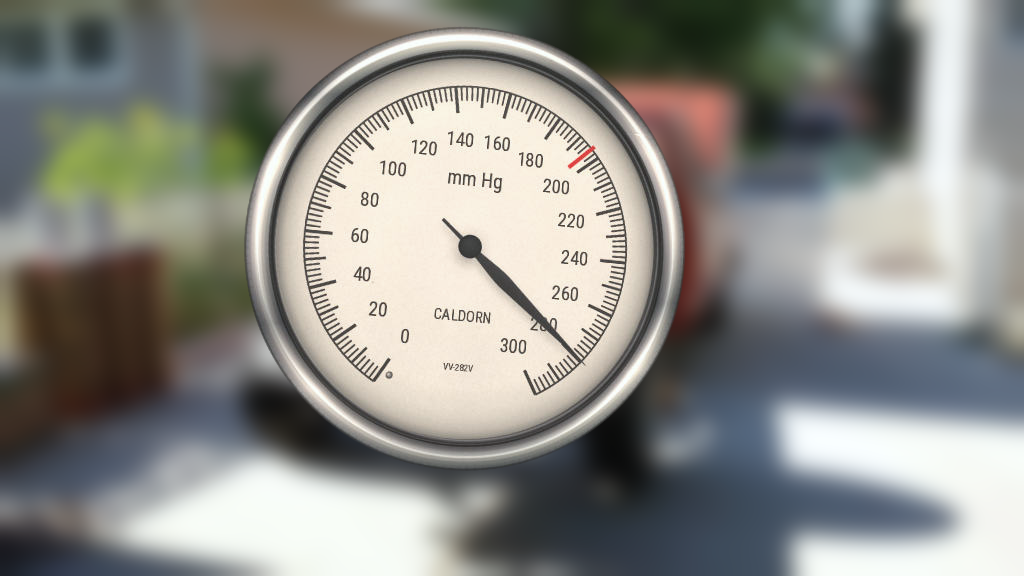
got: 280 mmHg
